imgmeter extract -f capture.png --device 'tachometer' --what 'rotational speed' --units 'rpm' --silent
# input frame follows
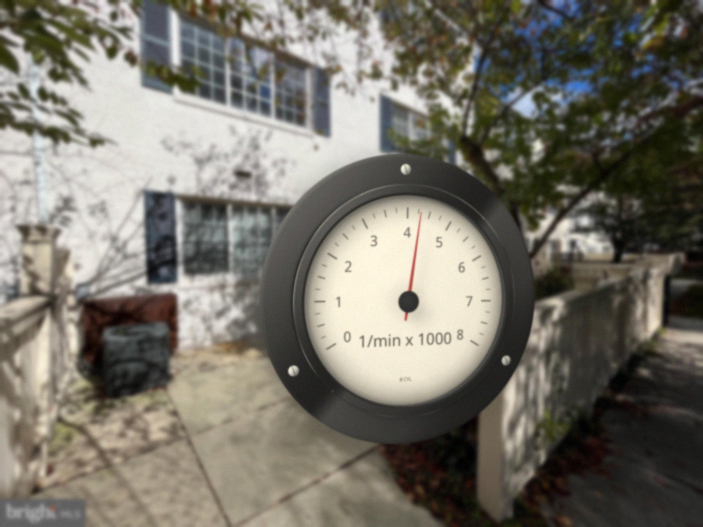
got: 4250 rpm
